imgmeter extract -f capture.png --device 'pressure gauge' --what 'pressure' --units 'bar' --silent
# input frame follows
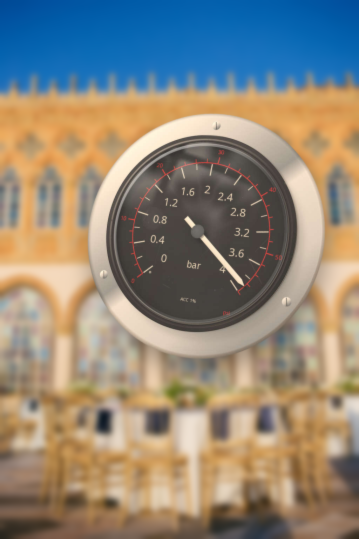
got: 3.9 bar
